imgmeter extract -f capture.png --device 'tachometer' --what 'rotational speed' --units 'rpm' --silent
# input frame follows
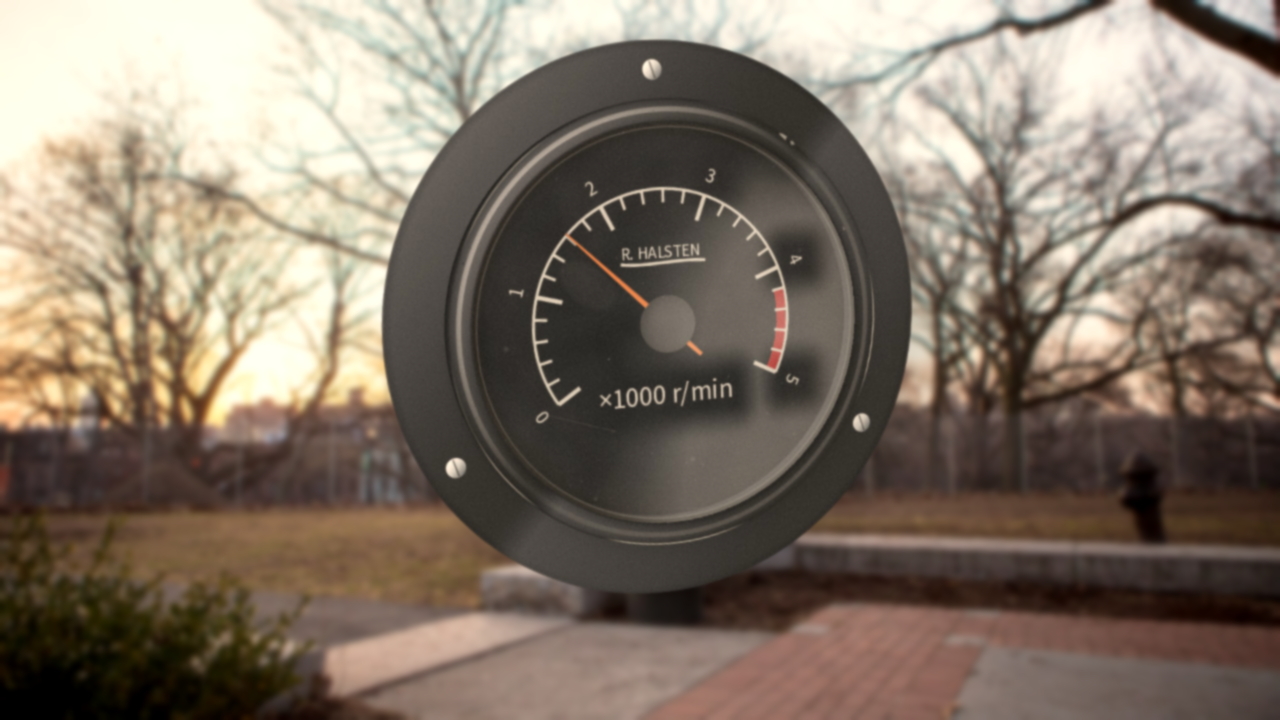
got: 1600 rpm
